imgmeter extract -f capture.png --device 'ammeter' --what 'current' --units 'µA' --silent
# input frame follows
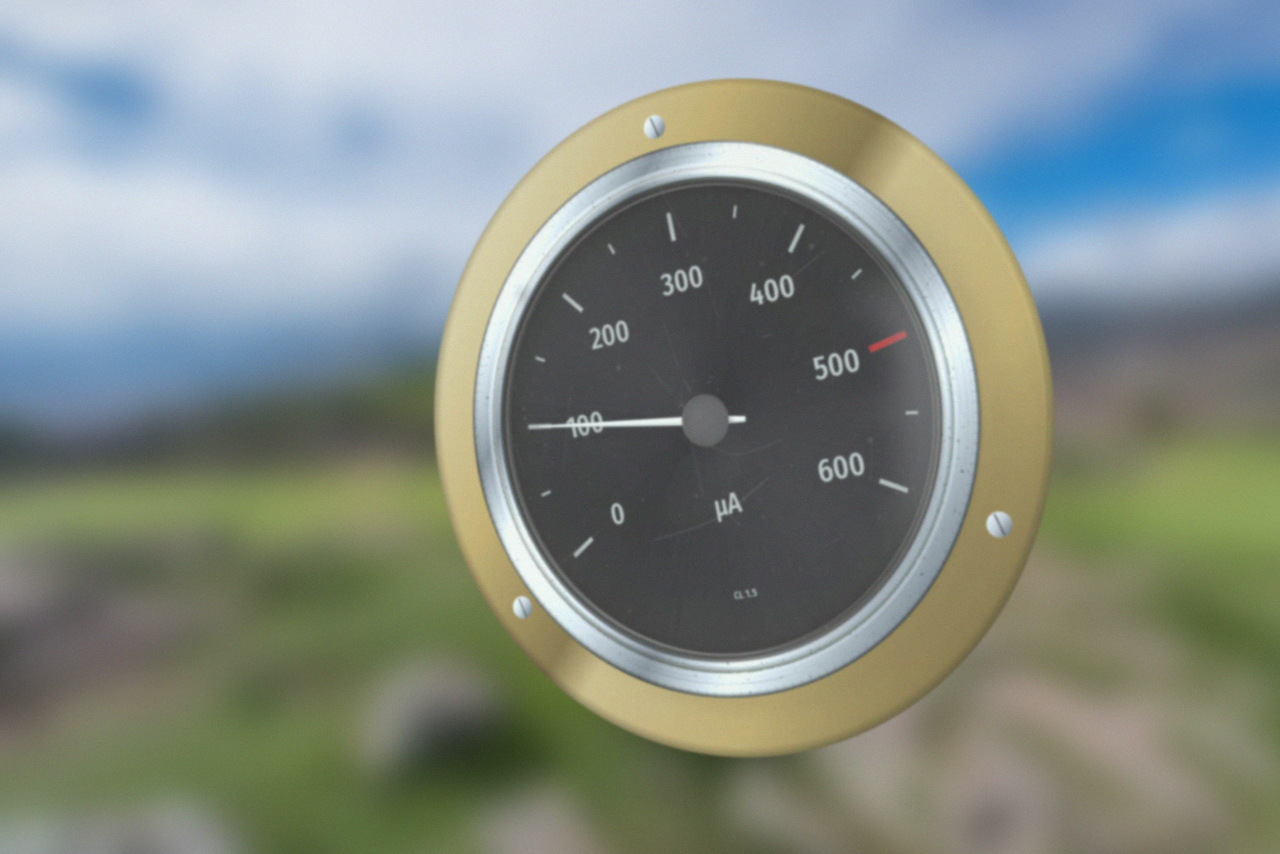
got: 100 µA
